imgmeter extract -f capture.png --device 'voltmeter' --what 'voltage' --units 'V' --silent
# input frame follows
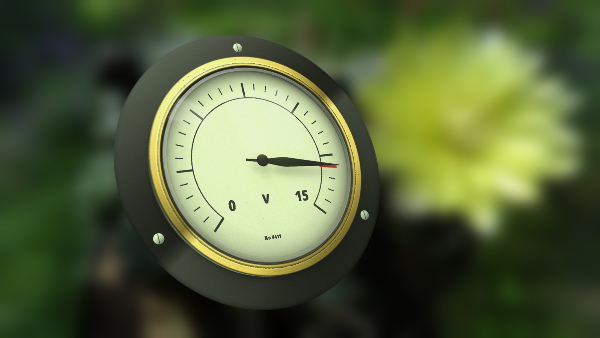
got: 13 V
